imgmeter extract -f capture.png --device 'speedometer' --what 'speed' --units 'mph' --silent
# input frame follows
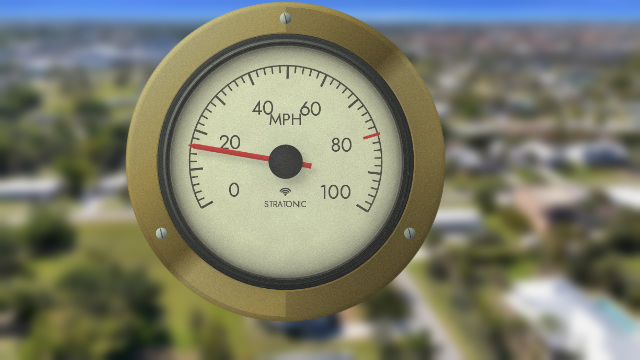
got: 16 mph
